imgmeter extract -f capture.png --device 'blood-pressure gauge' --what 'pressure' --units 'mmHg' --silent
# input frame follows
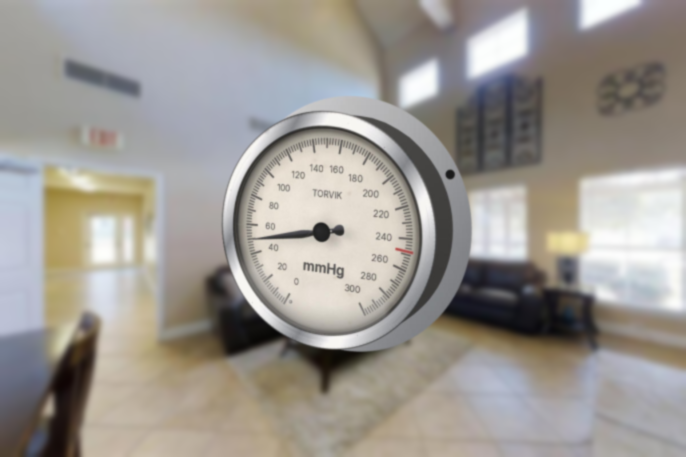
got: 50 mmHg
